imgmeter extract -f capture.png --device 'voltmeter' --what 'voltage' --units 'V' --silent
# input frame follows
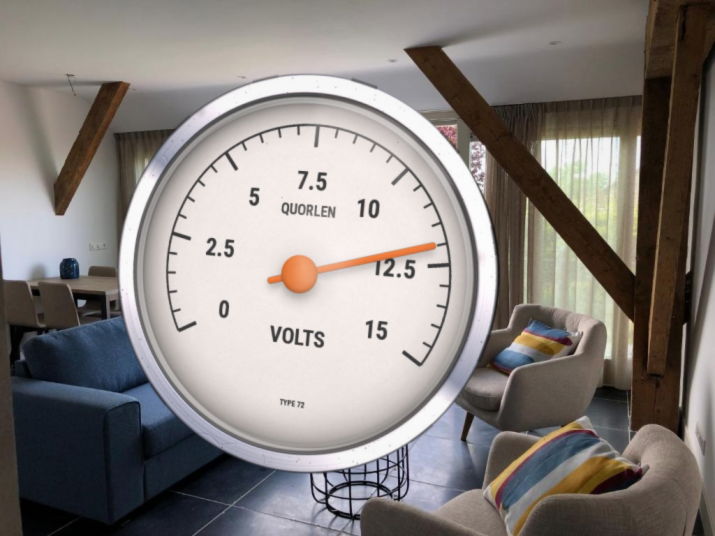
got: 12 V
